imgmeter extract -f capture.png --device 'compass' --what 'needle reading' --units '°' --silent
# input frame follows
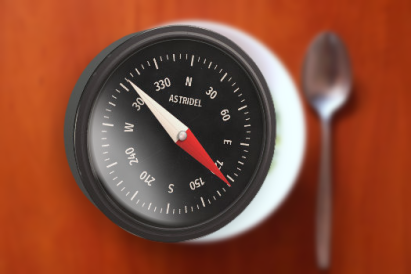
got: 125 °
